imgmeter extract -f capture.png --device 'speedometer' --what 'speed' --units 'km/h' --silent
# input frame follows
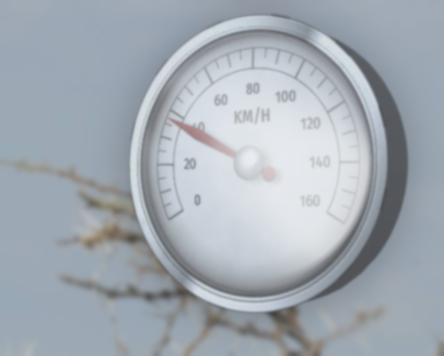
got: 37.5 km/h
